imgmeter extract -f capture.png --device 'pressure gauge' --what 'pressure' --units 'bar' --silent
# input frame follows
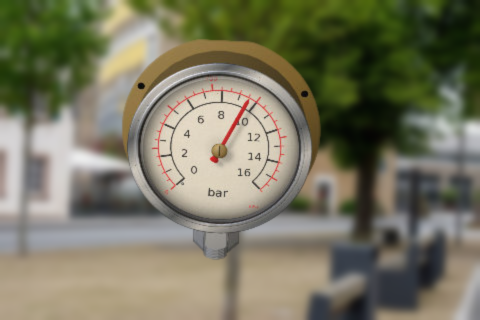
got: 9.5 bar
